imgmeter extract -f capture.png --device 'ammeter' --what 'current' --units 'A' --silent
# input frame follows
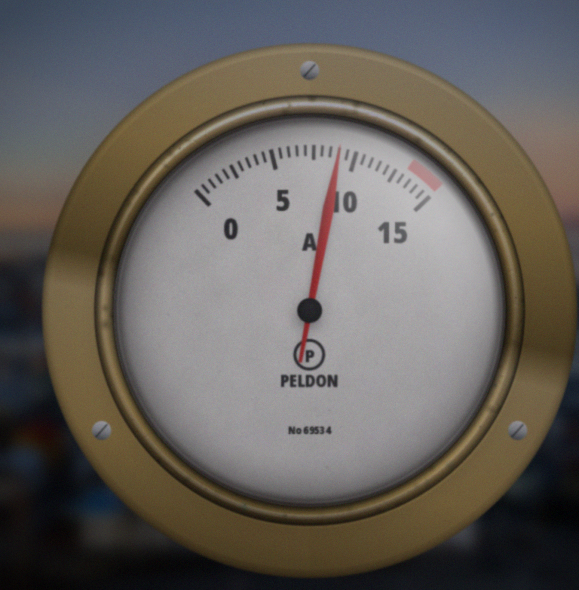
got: 9 A
